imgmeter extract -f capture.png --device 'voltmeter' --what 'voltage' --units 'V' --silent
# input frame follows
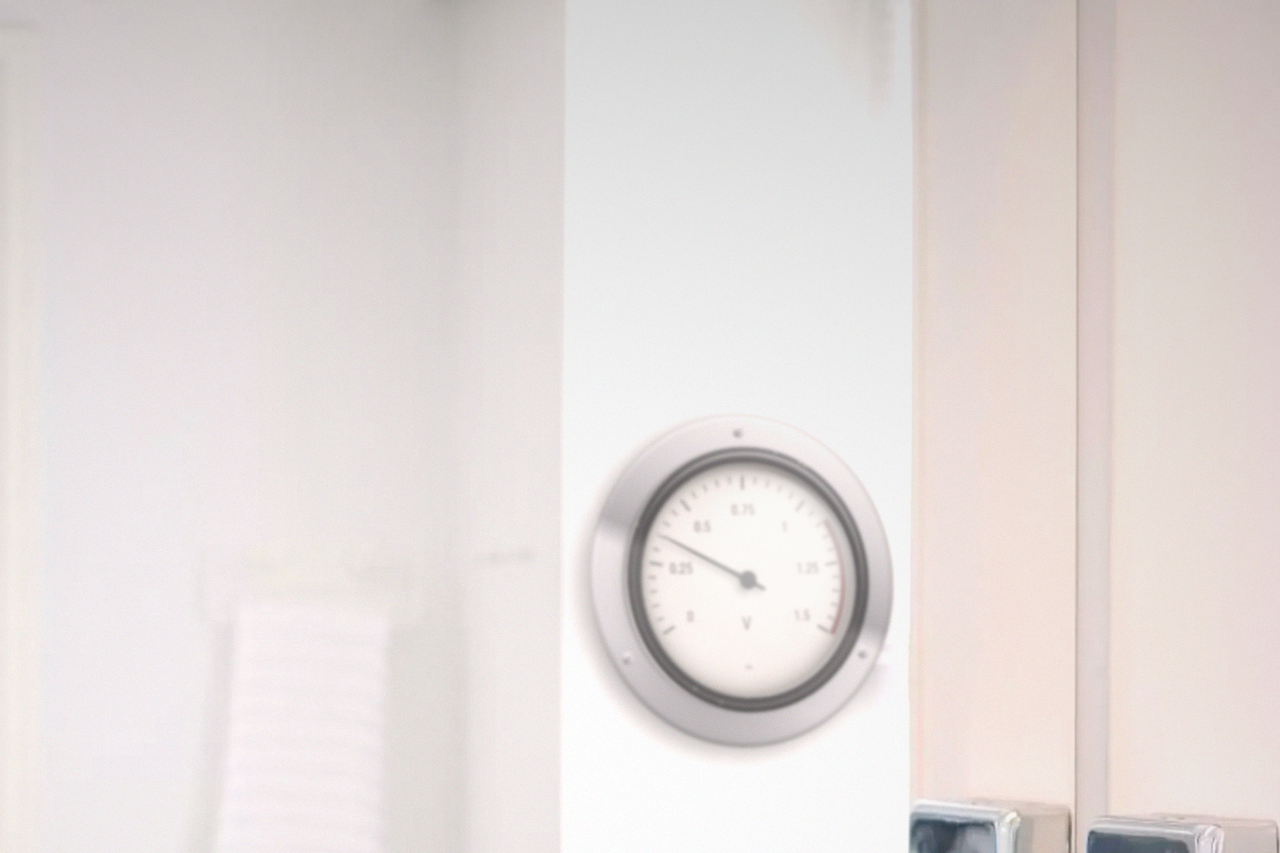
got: 0.35 V
